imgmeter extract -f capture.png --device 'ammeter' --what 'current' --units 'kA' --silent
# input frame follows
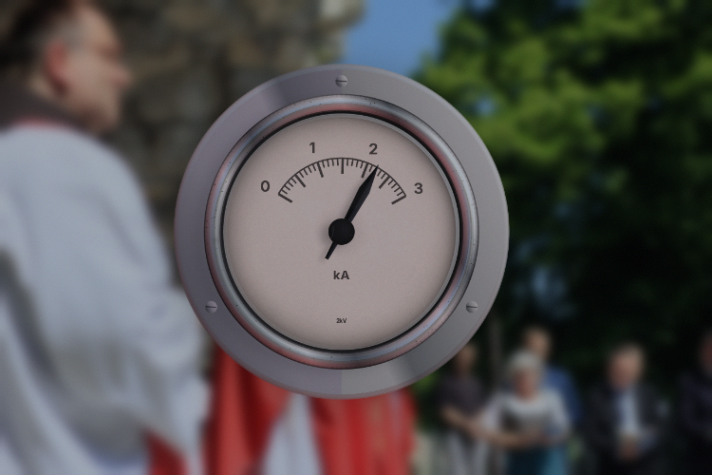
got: 2.2 kA
